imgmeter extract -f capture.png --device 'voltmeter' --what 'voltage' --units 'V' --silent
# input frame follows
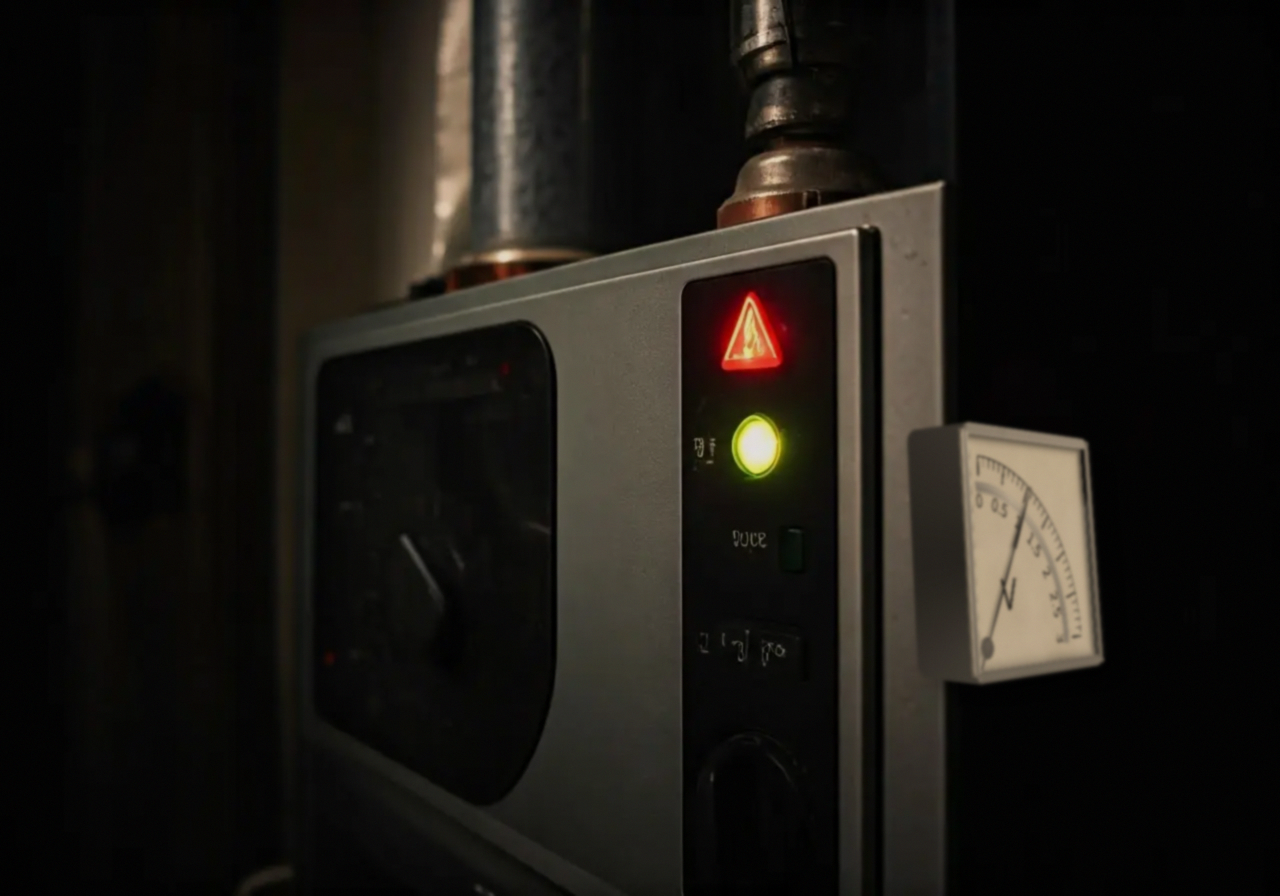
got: 1 V
